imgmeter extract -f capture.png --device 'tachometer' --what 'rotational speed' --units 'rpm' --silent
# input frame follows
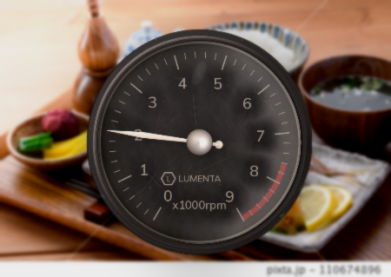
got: 2000 rpm
